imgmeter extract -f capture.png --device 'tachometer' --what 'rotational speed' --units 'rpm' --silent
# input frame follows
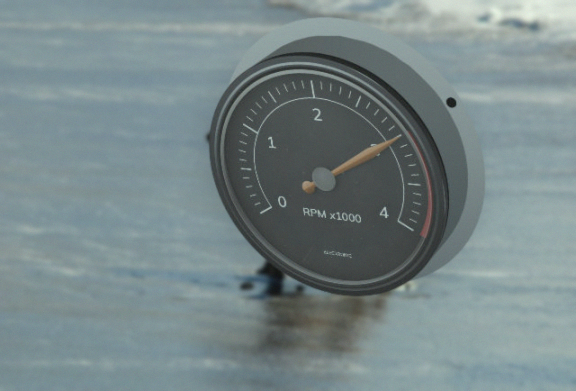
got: 3000 rpm
